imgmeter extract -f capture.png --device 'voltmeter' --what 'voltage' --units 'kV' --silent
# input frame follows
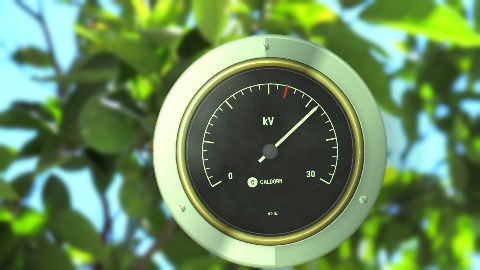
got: 21 kV
